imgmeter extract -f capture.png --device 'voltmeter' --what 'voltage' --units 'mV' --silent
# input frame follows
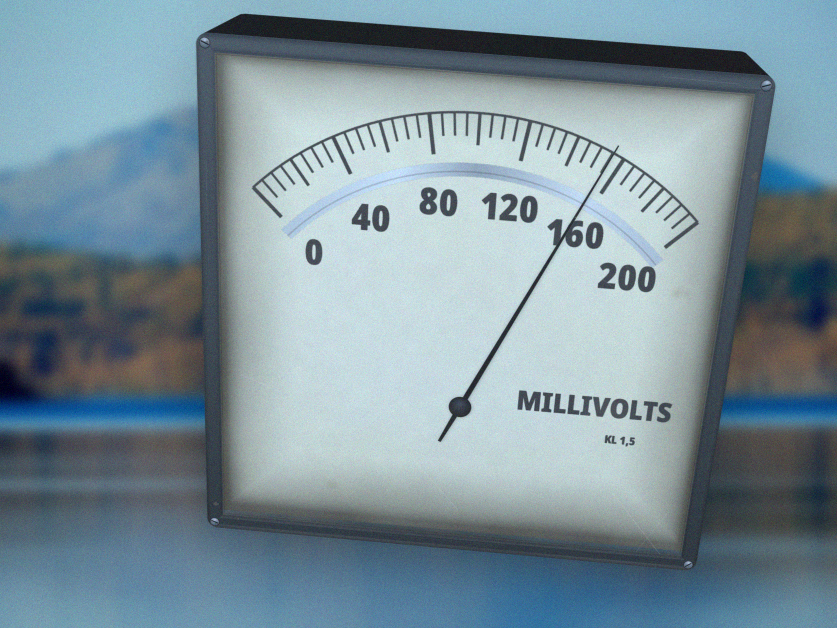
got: 155 mV
